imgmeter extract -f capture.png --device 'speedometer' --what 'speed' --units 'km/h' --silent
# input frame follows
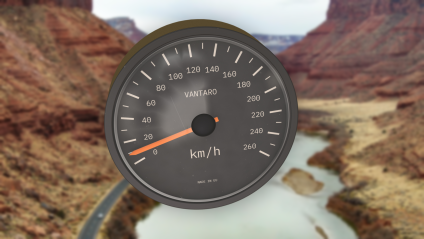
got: 10 km/h
